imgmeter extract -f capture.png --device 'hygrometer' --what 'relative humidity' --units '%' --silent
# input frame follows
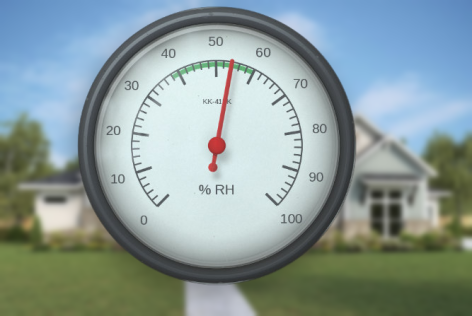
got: 54 %
